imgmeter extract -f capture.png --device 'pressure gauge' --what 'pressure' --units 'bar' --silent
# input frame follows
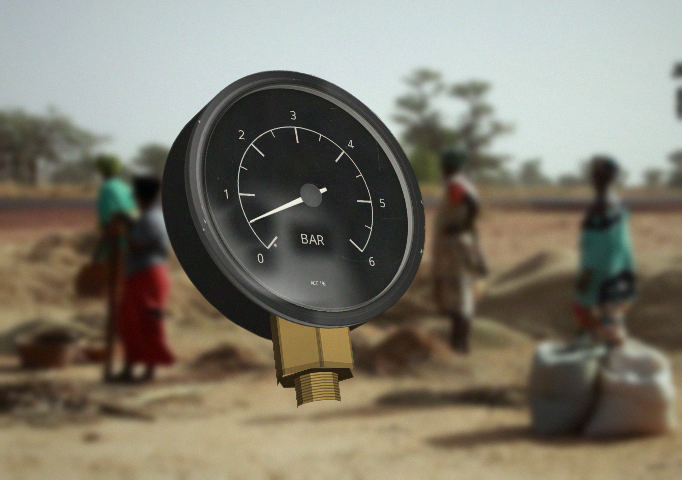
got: 0.5 bar
